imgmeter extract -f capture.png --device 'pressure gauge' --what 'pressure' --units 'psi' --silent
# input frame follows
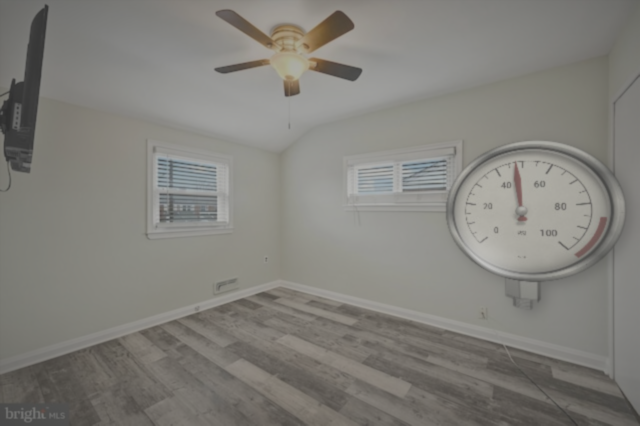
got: 47.5 psi
